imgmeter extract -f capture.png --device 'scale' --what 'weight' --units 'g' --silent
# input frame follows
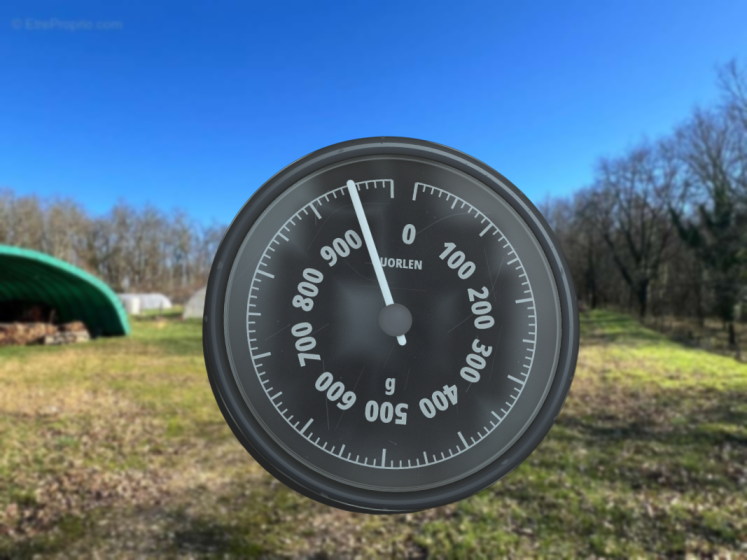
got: 950 g
